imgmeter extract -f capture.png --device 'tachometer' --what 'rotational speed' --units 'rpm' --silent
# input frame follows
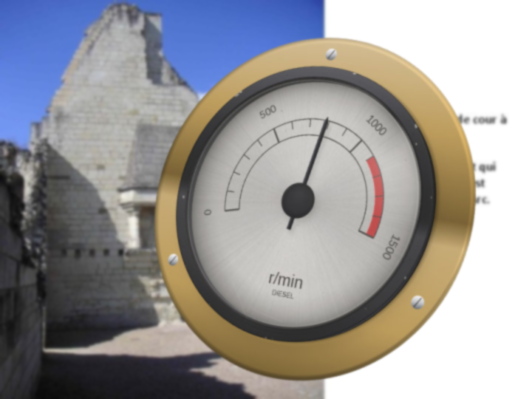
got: 800 rpm
